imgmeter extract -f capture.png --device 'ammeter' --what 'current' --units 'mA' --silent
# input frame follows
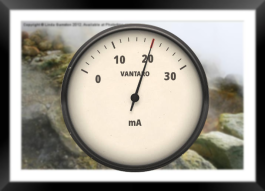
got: 20 mA
